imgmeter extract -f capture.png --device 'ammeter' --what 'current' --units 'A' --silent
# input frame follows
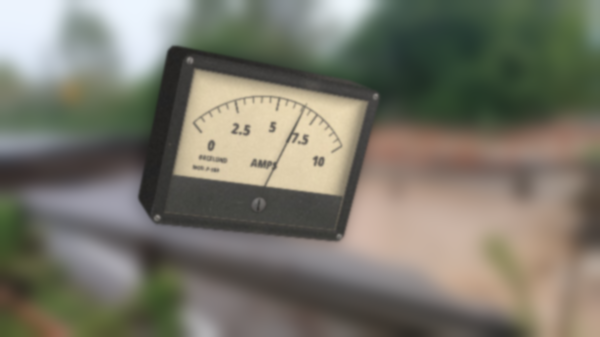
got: 6.5 A
